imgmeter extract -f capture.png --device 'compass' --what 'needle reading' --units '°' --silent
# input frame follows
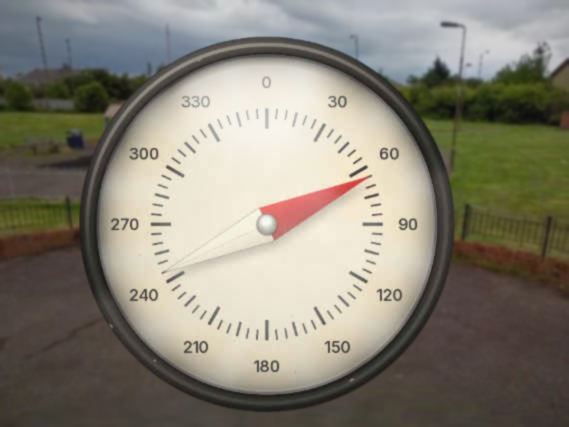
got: 65 °
